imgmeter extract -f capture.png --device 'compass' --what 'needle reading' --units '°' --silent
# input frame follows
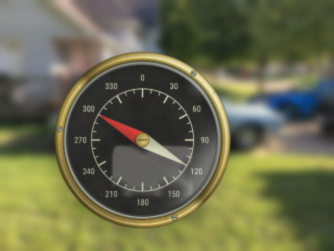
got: 300 °
